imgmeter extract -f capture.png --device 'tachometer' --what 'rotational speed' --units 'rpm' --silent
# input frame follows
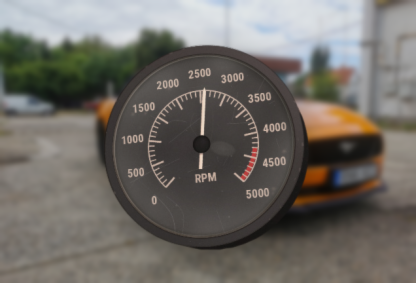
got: 2600 rpm
